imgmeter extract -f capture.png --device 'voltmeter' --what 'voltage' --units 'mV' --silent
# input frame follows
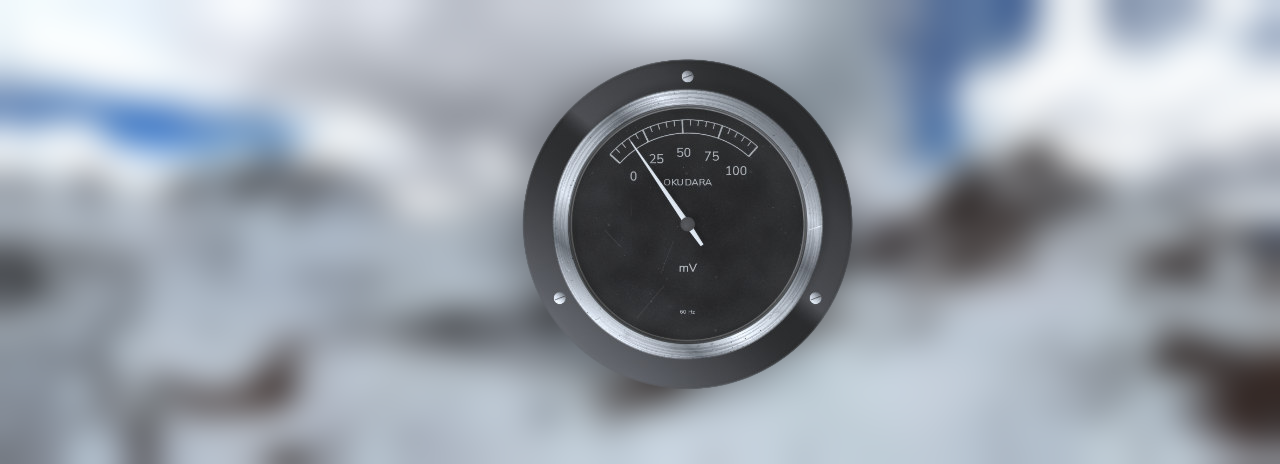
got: 15 mV
